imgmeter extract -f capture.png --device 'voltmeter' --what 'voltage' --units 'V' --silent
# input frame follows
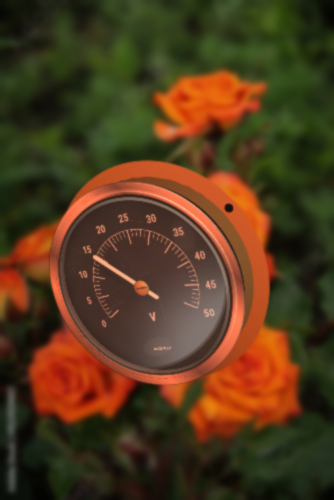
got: 15 V
